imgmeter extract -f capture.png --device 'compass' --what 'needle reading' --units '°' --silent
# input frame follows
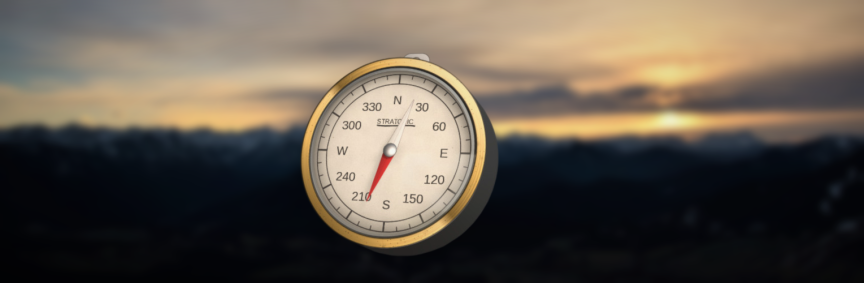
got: 200 °
